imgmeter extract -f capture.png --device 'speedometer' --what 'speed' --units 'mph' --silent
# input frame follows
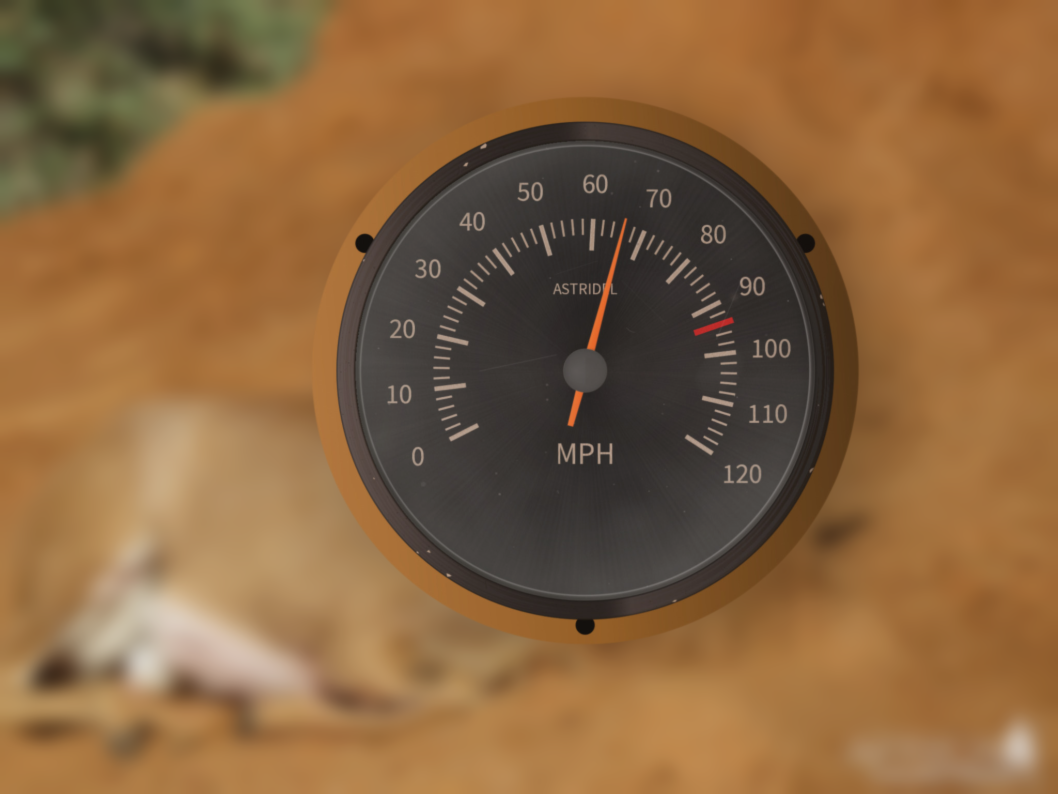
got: 66 mph
